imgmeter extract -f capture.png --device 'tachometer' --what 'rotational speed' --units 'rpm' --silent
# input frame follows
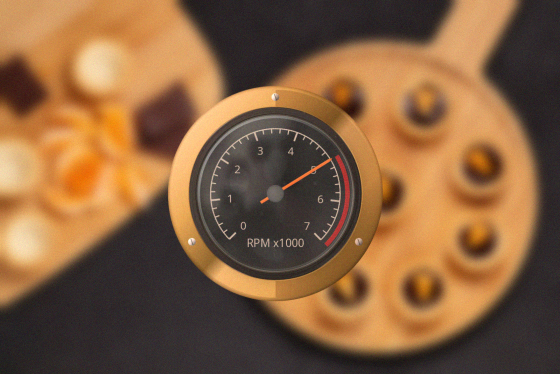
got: 5000 rpm
